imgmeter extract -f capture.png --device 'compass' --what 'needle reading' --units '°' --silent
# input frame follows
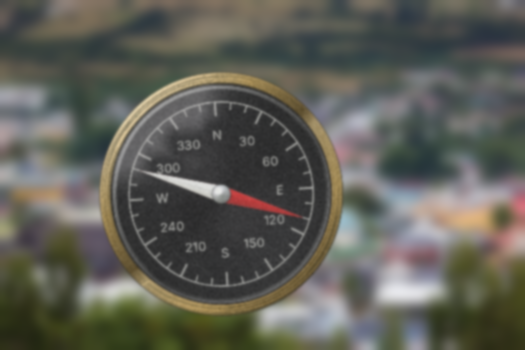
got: 110 °
